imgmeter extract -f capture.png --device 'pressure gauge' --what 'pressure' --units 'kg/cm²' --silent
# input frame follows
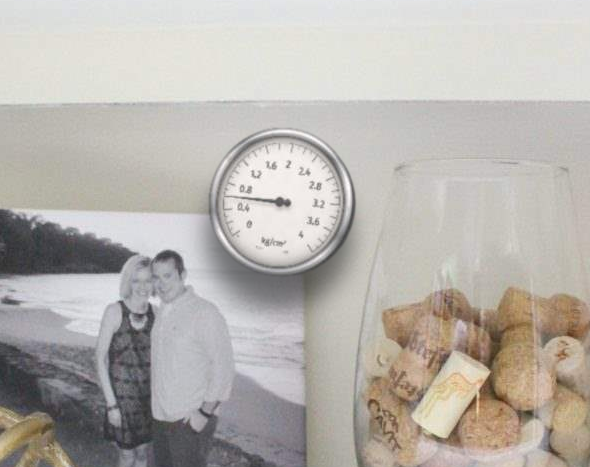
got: 0.6 kg/cm²
